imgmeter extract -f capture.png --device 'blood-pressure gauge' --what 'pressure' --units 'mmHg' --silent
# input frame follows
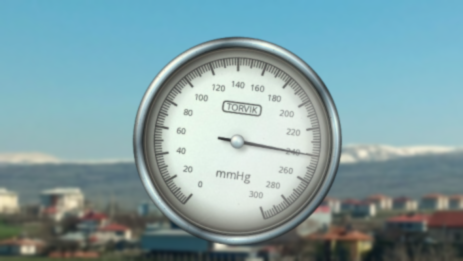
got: 240 mmHg
